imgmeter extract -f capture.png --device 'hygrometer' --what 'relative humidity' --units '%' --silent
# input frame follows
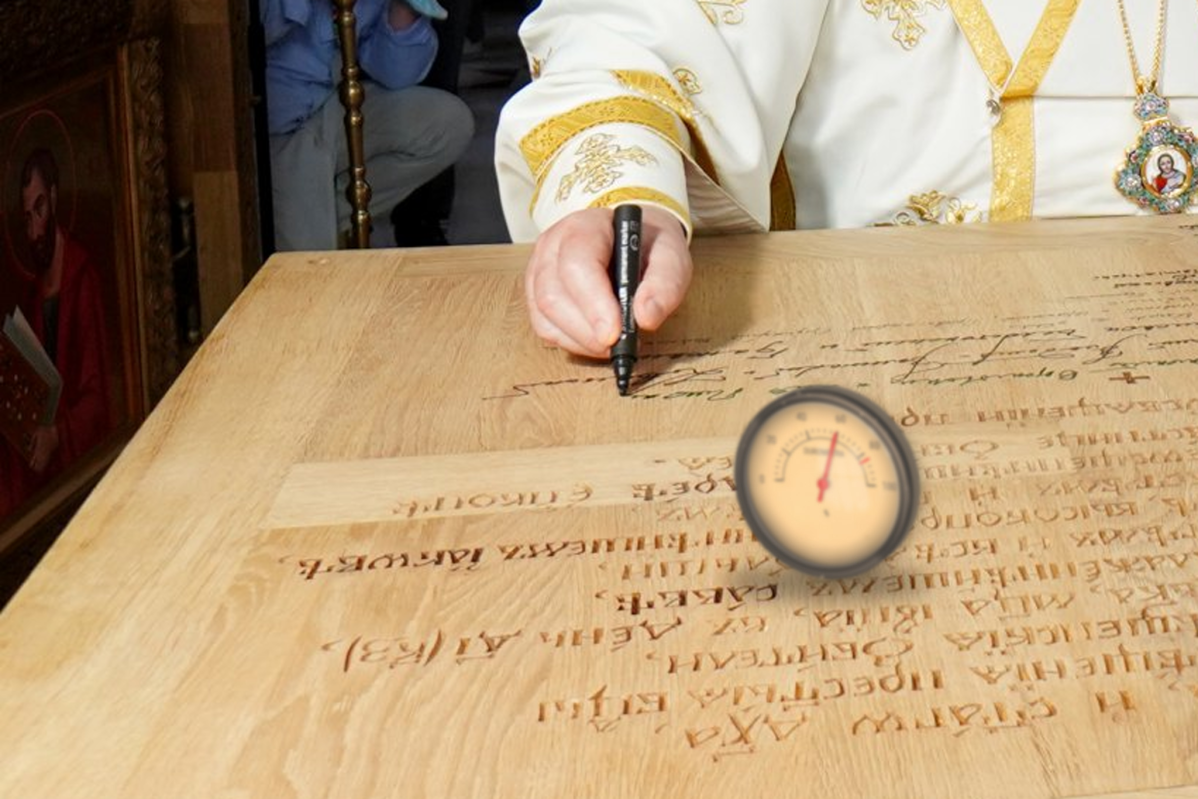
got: 60 %
